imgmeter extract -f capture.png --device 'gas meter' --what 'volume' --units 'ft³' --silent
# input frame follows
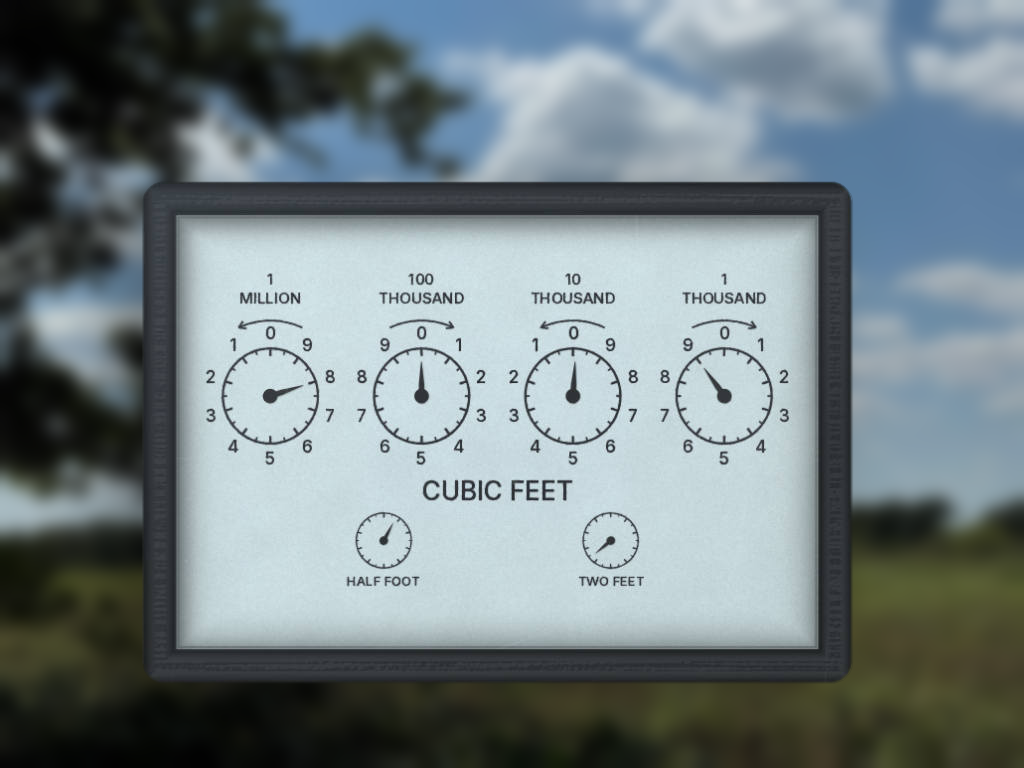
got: 799900 ft³
